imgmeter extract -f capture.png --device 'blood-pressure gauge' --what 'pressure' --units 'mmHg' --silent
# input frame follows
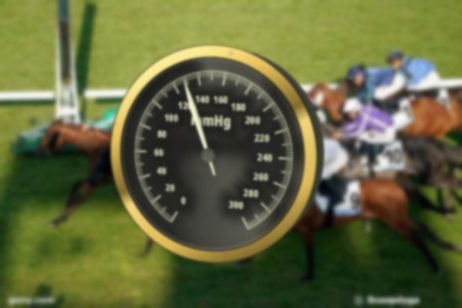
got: 130 mmHg
